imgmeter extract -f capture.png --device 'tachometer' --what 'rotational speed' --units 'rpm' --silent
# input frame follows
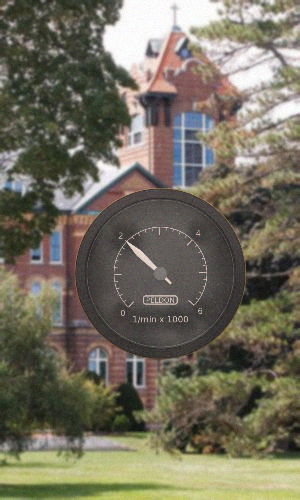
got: 2000 rpm
